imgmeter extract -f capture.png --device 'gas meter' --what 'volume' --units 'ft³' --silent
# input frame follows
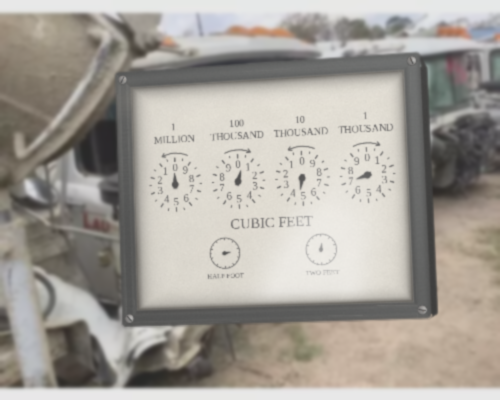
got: 4700 ft³
